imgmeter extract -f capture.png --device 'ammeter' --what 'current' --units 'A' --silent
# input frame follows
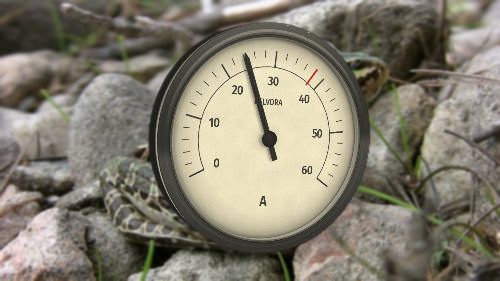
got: 24 A
